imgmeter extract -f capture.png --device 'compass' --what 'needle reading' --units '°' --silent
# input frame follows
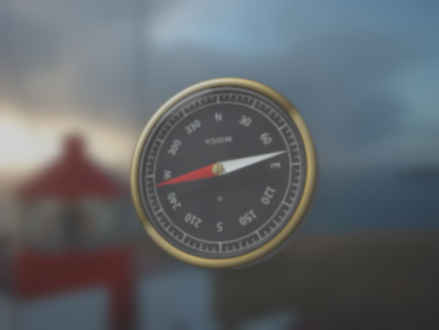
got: 260 °
